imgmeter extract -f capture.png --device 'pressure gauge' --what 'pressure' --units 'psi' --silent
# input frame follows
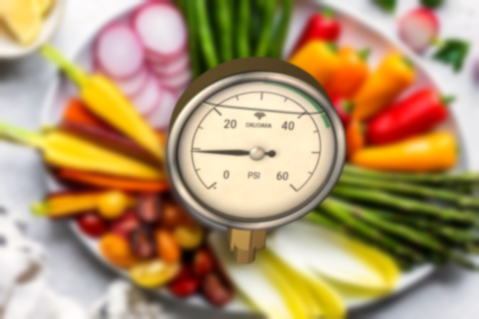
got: 10 psi
